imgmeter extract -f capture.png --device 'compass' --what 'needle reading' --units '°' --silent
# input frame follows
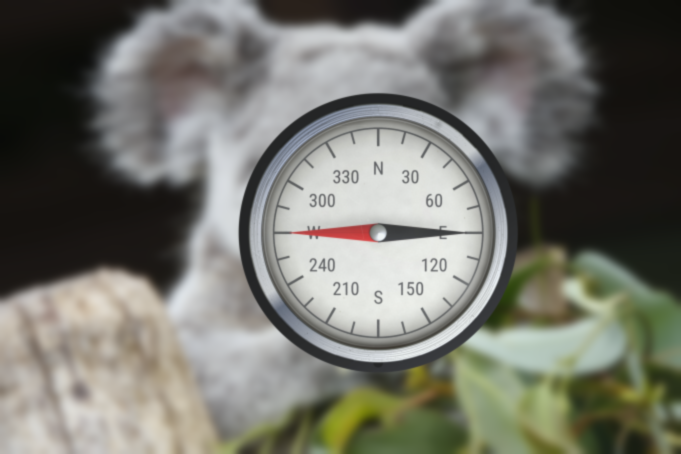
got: 270 °
